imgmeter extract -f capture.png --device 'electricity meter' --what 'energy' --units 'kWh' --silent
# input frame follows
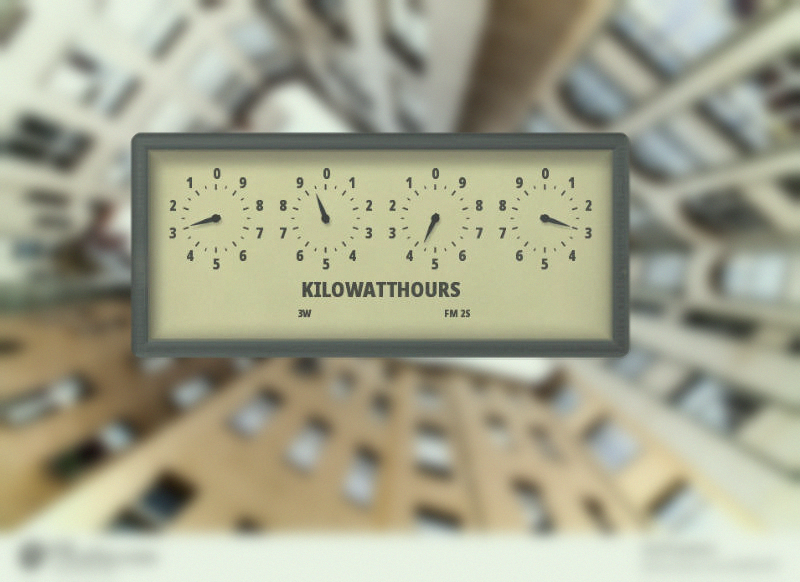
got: 2943 kWh
